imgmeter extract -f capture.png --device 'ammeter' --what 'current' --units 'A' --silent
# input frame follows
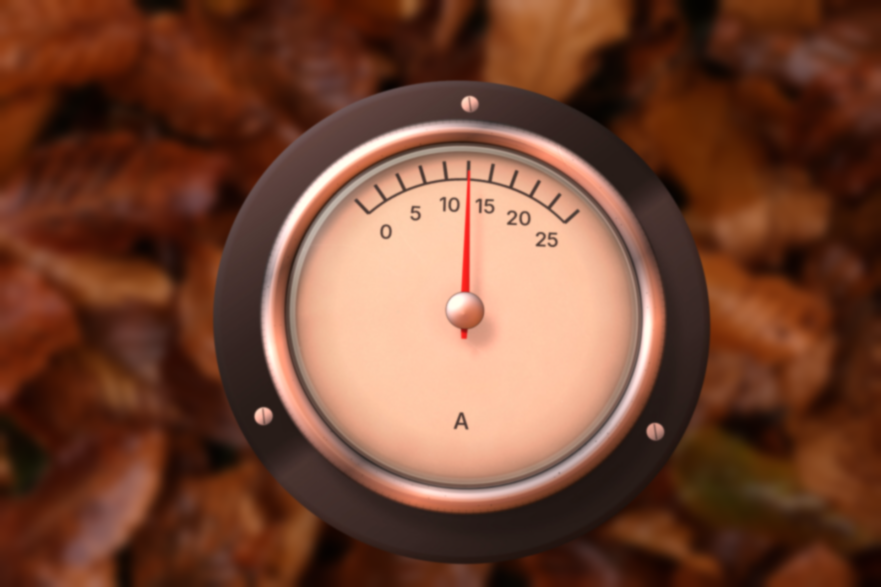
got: 12.5 A
